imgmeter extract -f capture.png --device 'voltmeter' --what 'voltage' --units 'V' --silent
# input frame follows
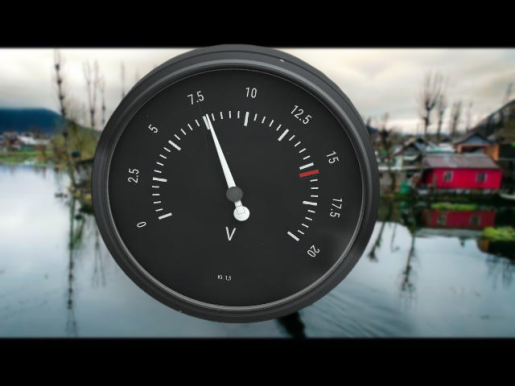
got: 7.75 V
